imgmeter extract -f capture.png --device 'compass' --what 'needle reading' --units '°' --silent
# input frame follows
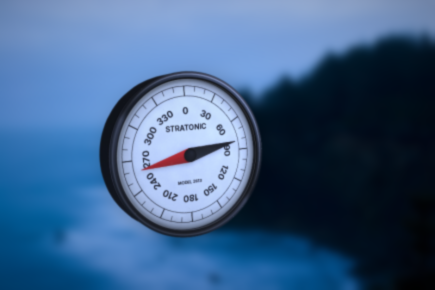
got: 260 °
